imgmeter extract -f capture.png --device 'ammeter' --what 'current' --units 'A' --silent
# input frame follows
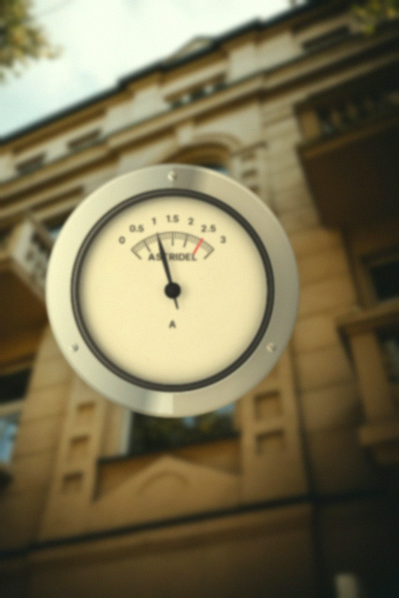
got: 1 A
